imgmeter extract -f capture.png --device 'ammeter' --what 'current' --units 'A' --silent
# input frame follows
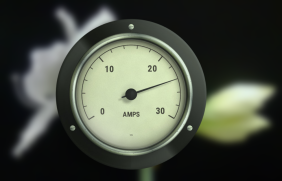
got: 24 A
